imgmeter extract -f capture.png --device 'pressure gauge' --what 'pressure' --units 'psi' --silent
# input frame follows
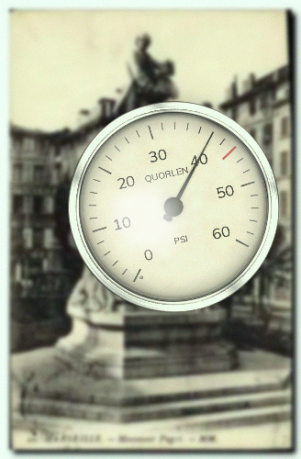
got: 40 psi
